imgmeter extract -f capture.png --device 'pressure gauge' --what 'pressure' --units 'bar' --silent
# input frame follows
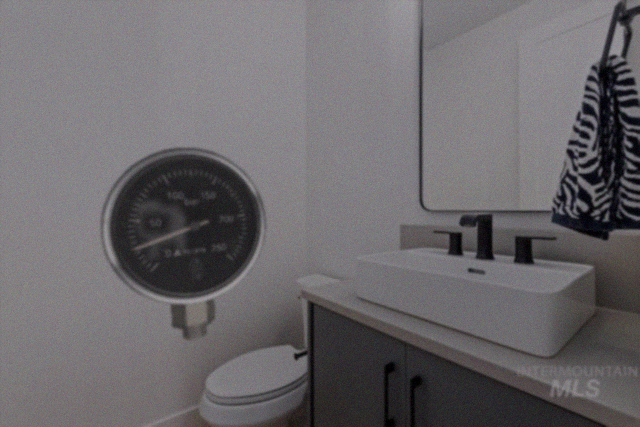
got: 25 bar
